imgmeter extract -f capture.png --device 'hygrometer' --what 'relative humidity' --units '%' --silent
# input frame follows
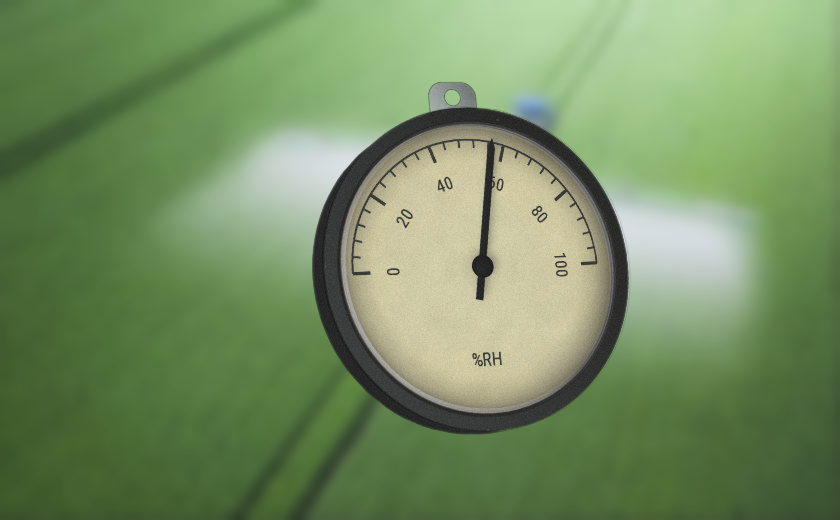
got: 56 %
